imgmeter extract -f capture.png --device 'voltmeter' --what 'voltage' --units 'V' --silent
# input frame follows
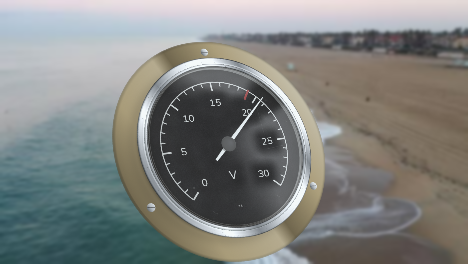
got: 20.5 V
